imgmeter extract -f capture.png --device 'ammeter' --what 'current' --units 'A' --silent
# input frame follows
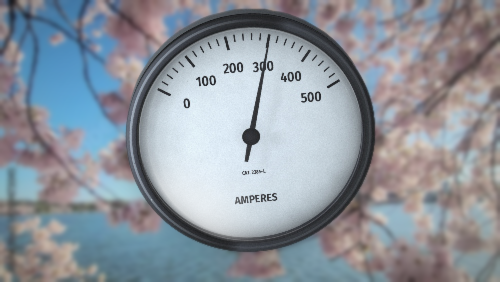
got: 300 A
